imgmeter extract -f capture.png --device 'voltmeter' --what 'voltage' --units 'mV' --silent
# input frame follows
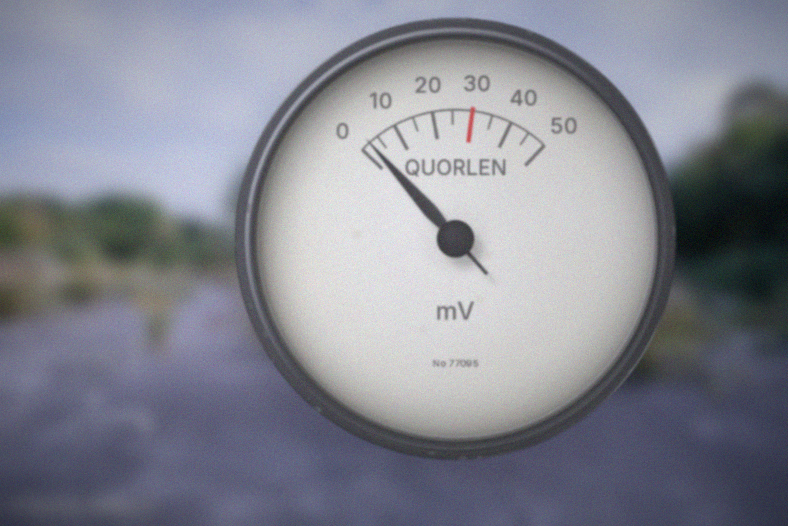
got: 2.5 mV
